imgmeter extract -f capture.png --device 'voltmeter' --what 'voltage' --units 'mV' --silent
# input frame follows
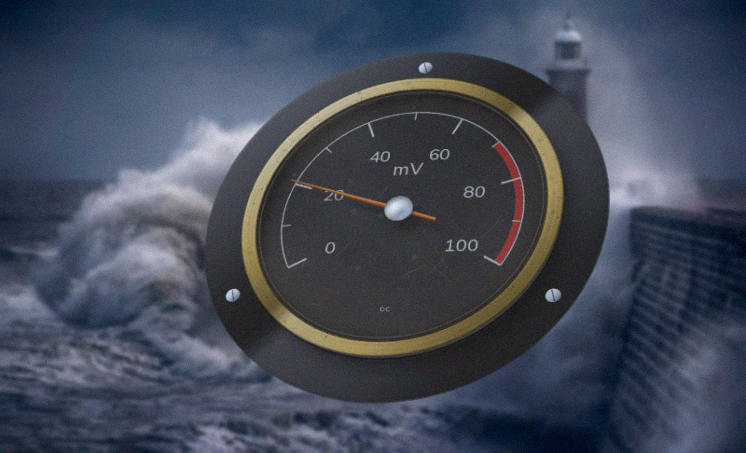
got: 20 mV
